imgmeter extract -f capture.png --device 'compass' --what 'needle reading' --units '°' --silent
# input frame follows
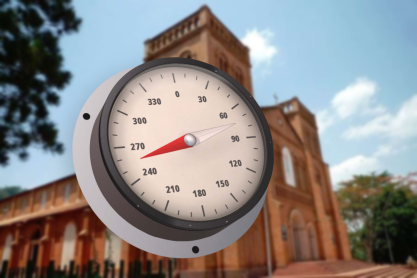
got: 255 °
